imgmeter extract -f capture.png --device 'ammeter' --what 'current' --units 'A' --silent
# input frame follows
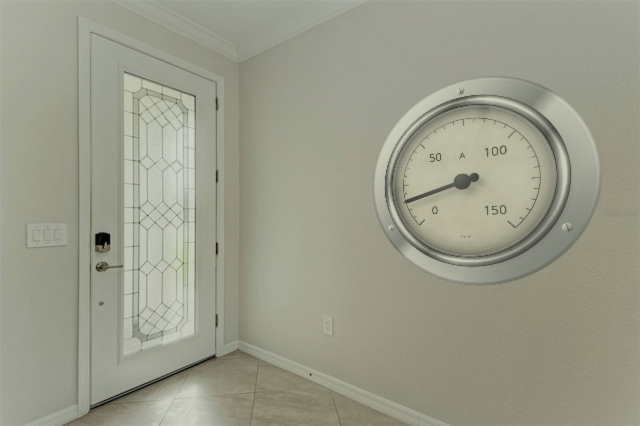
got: 15 A
